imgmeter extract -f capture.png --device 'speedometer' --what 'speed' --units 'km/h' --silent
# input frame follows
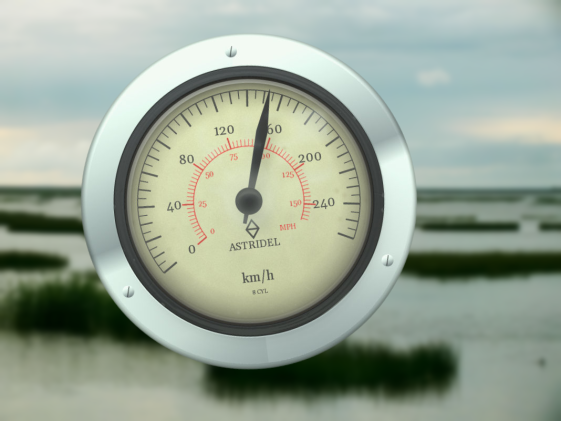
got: 152.5 km/h
